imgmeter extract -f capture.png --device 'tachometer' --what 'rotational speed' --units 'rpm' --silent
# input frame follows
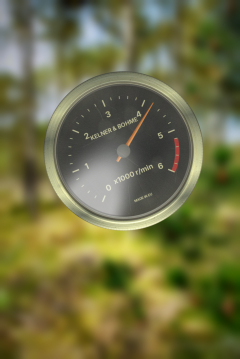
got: 4200 rpm
